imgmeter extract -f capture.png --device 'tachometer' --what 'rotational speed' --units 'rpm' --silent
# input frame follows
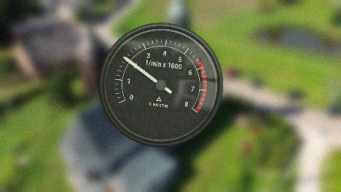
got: 2000 rpm
